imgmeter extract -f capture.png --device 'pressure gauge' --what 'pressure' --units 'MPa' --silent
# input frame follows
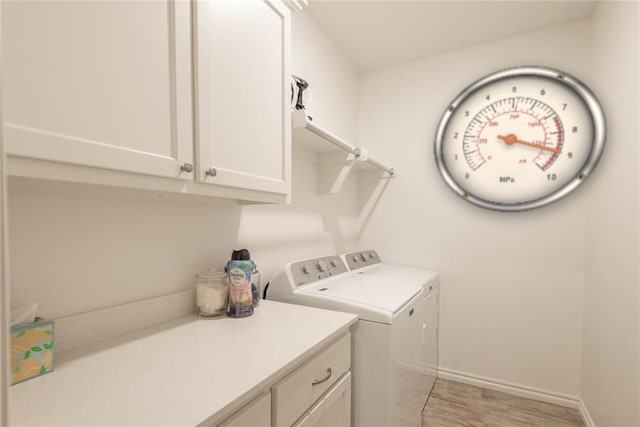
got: 9 MPa
